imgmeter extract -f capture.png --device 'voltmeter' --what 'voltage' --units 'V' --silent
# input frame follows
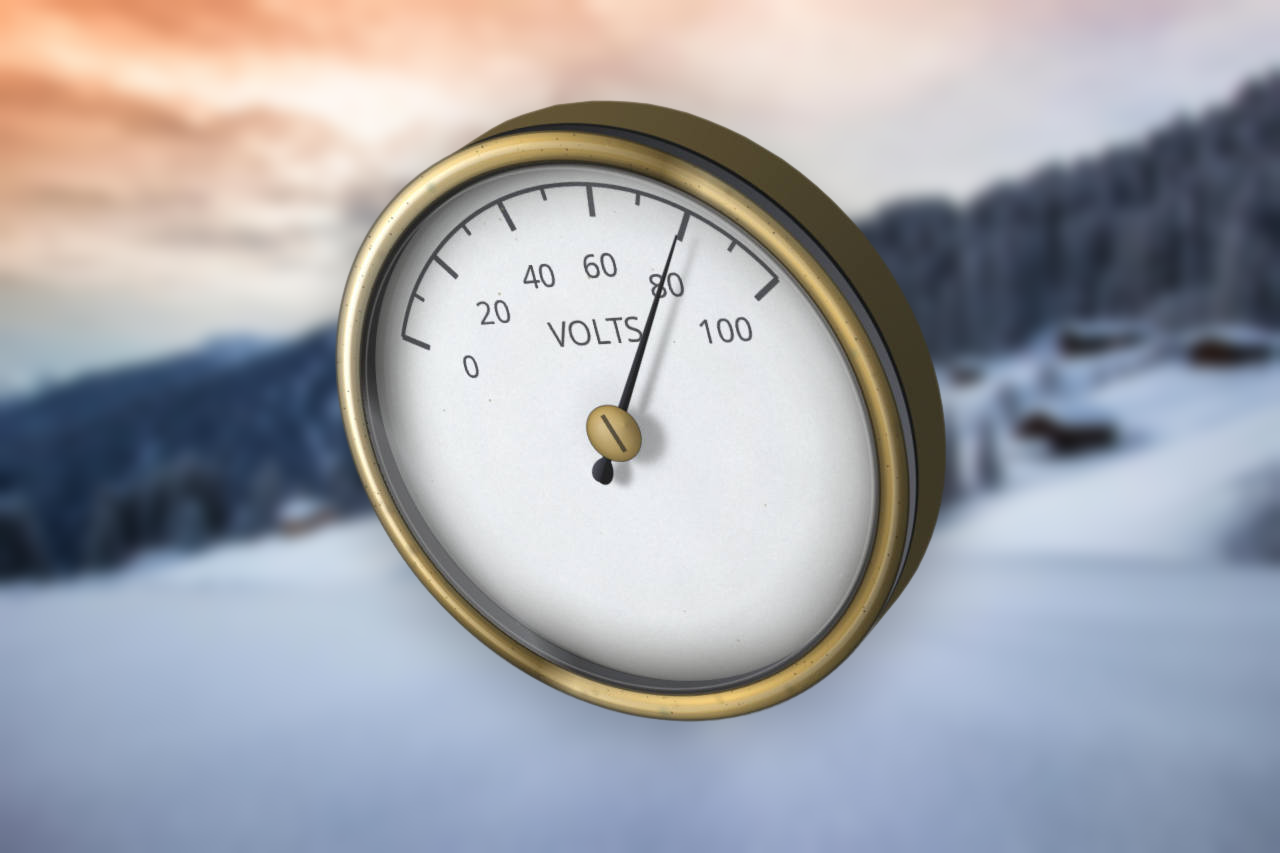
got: 80 V
